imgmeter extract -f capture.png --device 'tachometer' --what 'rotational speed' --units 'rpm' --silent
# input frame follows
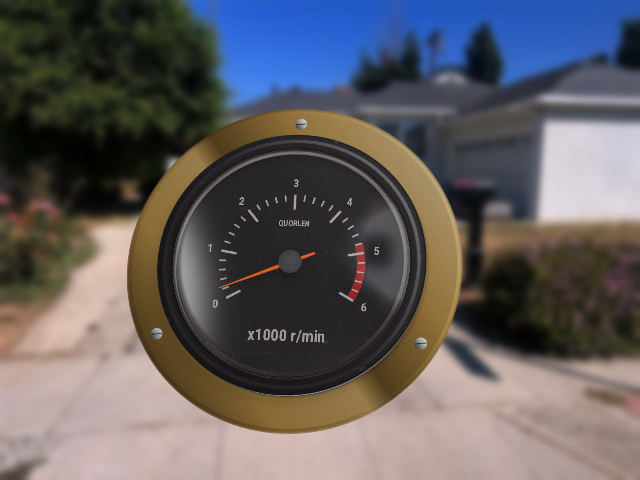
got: 200 rpm
